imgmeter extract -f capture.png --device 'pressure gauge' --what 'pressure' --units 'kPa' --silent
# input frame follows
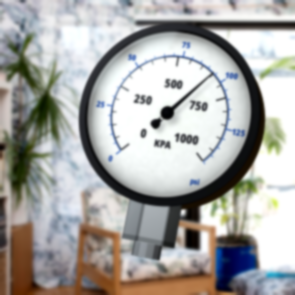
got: 650 kPa
